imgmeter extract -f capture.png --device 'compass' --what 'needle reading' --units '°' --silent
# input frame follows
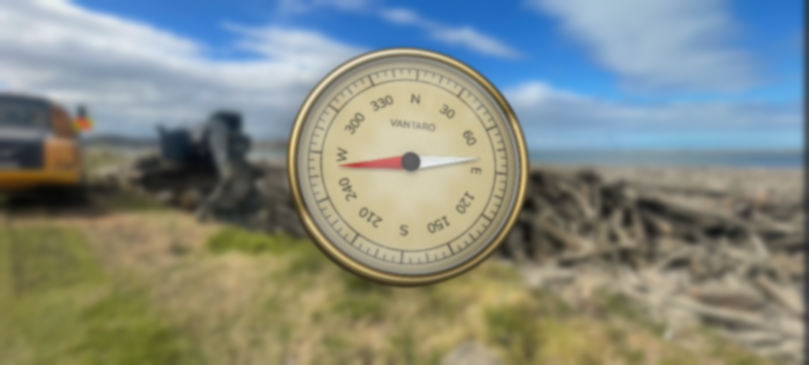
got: 260 °
